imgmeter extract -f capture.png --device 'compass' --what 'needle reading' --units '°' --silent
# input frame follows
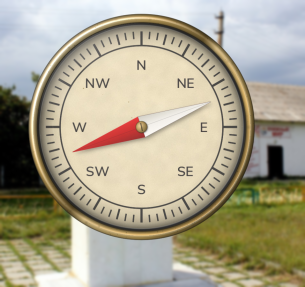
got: 250 °
